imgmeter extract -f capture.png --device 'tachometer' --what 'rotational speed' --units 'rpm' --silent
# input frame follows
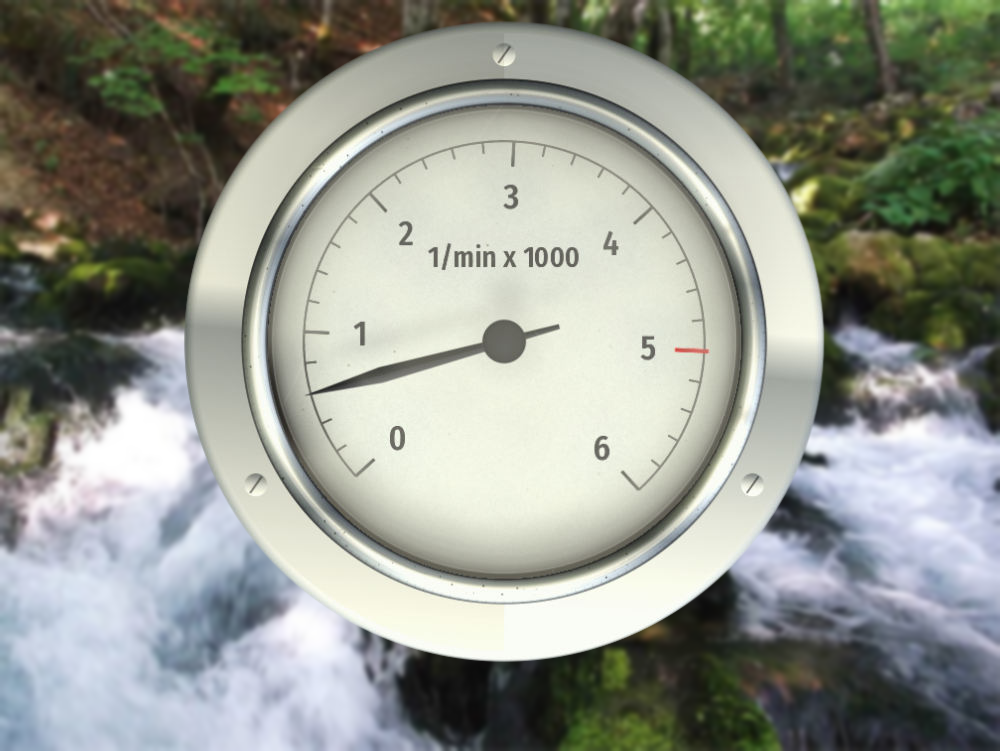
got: 600 rpm
